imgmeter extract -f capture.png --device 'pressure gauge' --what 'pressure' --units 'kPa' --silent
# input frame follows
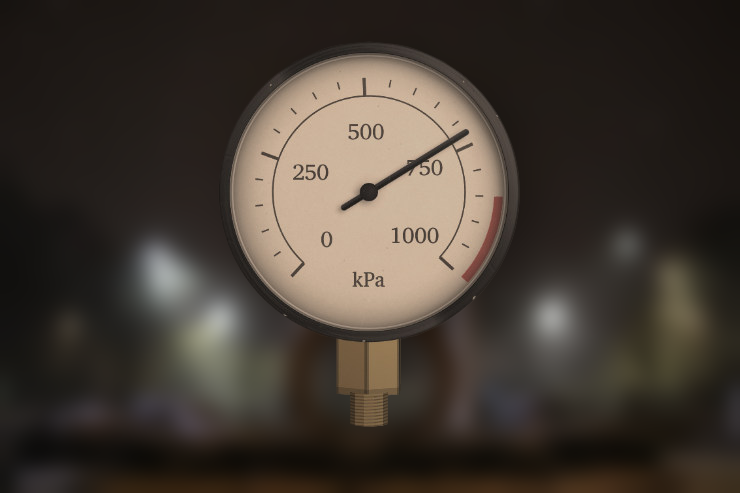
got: 725 kPa
